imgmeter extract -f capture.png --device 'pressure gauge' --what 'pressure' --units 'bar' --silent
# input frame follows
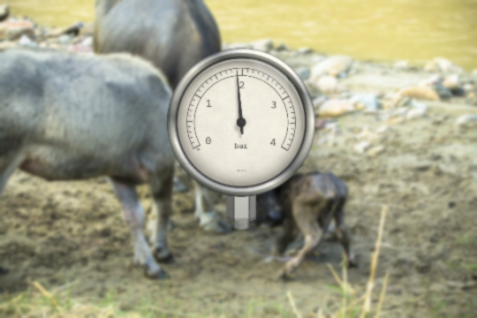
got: 1.9 bar
